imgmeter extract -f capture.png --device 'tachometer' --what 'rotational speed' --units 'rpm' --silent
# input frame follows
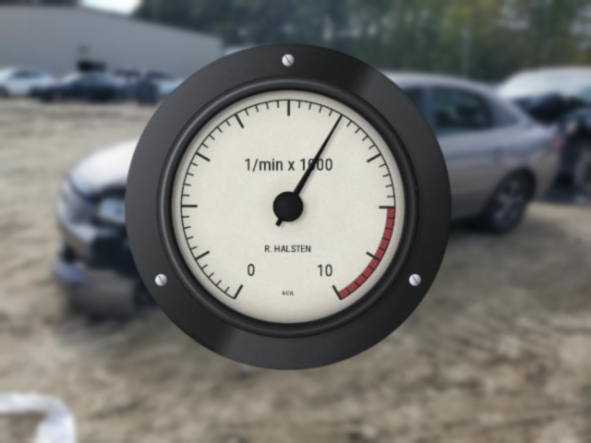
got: 6000 rpm
